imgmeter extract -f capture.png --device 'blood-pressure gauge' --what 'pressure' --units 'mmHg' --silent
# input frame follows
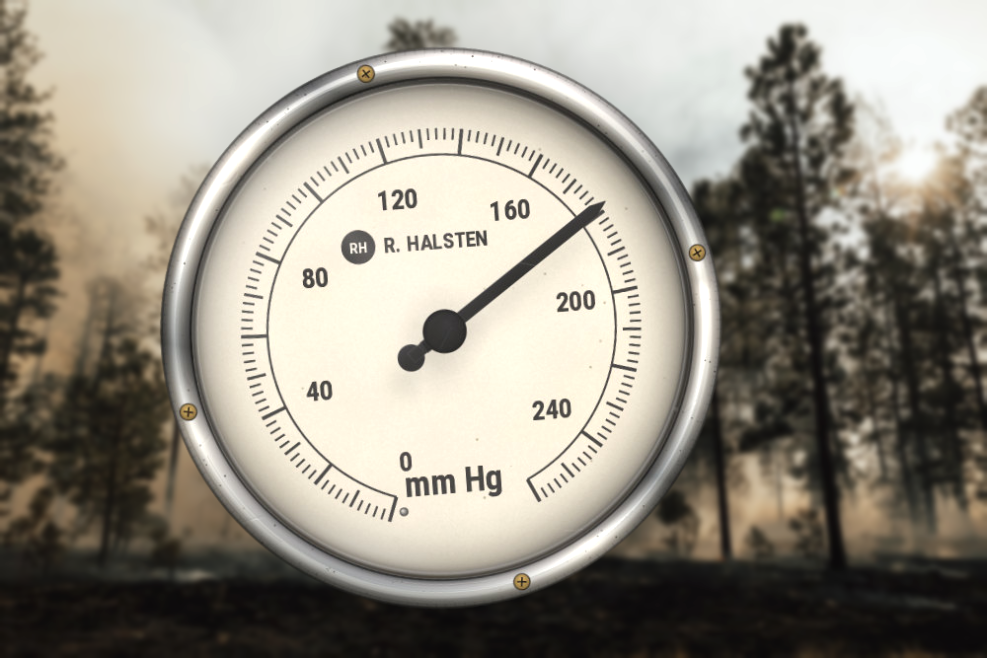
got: 178 mmHg
